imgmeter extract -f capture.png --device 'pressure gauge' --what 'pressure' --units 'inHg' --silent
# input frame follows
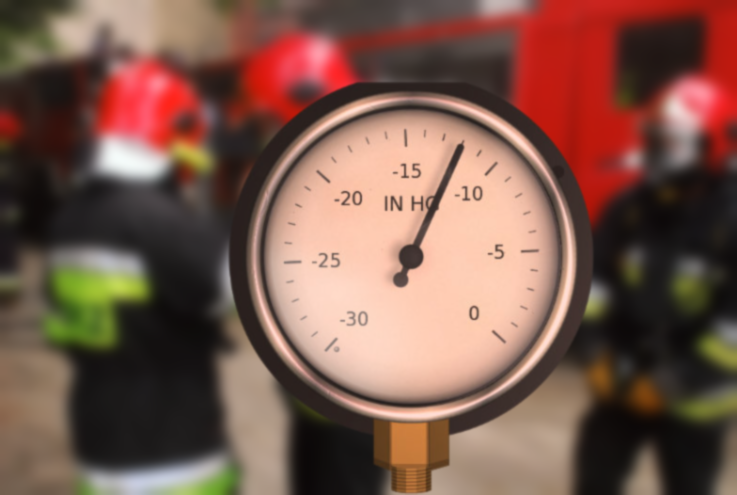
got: -12 inHg
